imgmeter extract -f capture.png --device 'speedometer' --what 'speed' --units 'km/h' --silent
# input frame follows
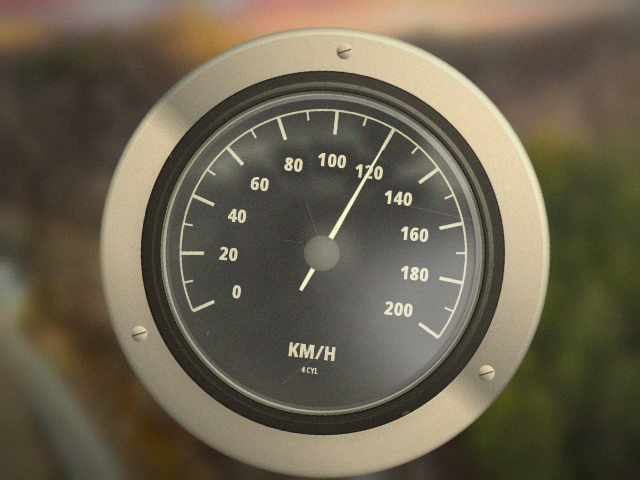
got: 120 km/h
